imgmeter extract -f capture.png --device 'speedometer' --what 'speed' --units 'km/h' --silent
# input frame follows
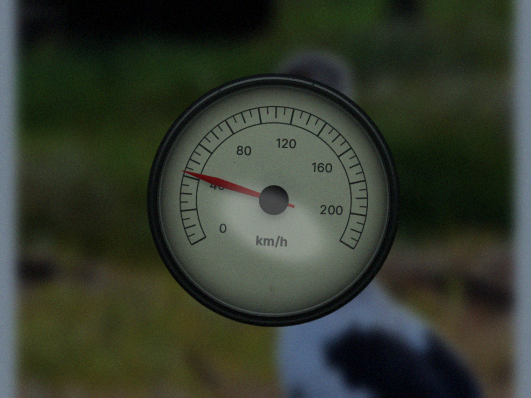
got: 42.5 km/h
